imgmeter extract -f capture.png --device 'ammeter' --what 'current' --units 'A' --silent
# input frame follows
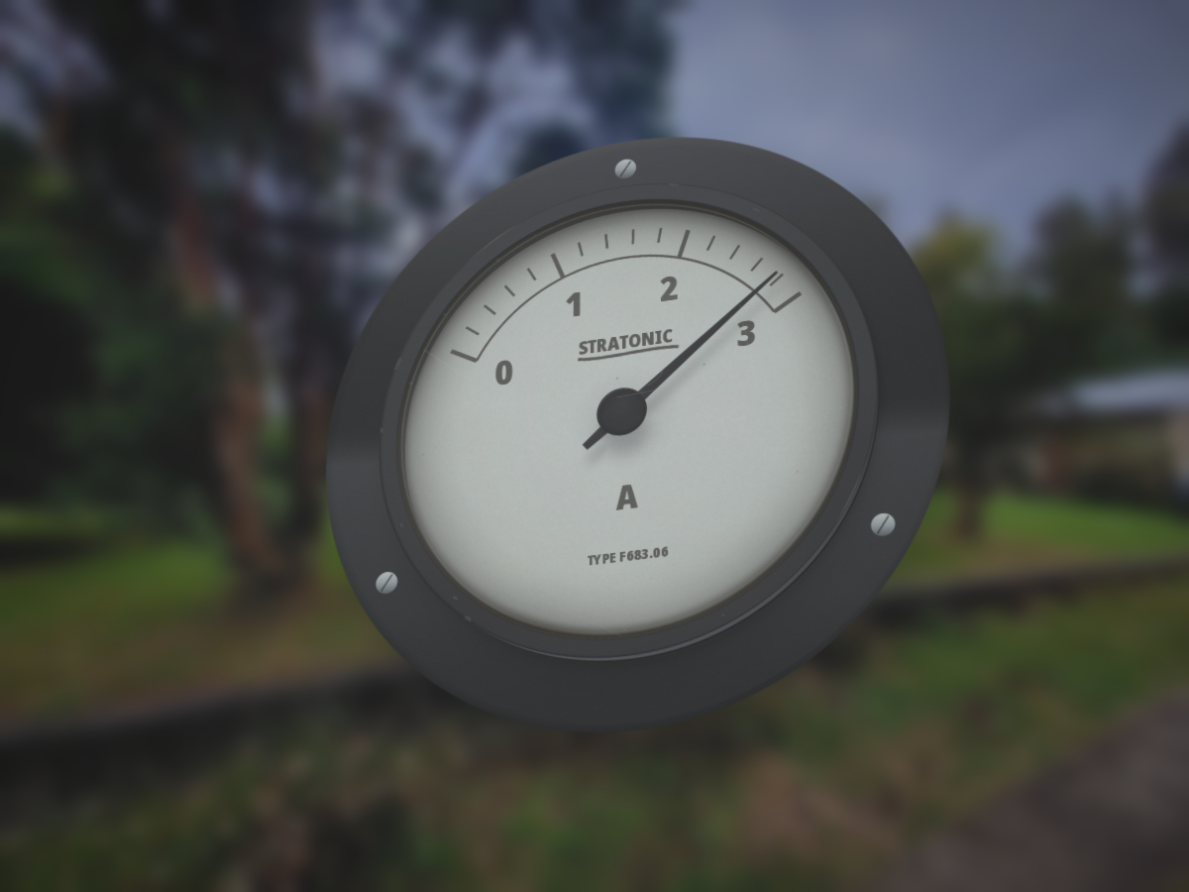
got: 2.8 A
